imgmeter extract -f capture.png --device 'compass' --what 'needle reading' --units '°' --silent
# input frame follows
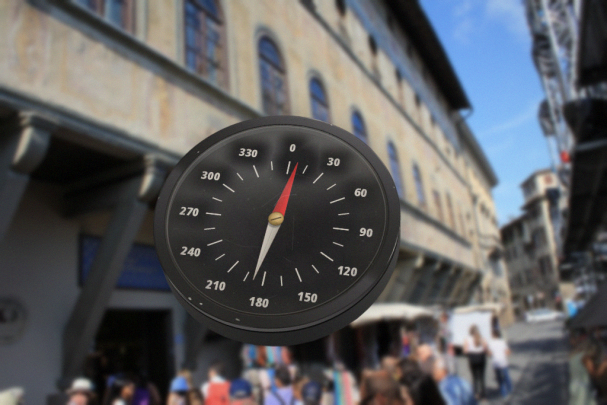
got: 7.5 °
